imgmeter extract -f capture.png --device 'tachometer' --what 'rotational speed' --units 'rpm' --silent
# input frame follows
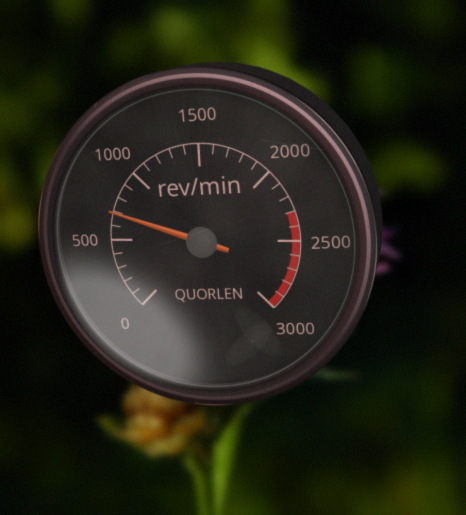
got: 700 rpm
